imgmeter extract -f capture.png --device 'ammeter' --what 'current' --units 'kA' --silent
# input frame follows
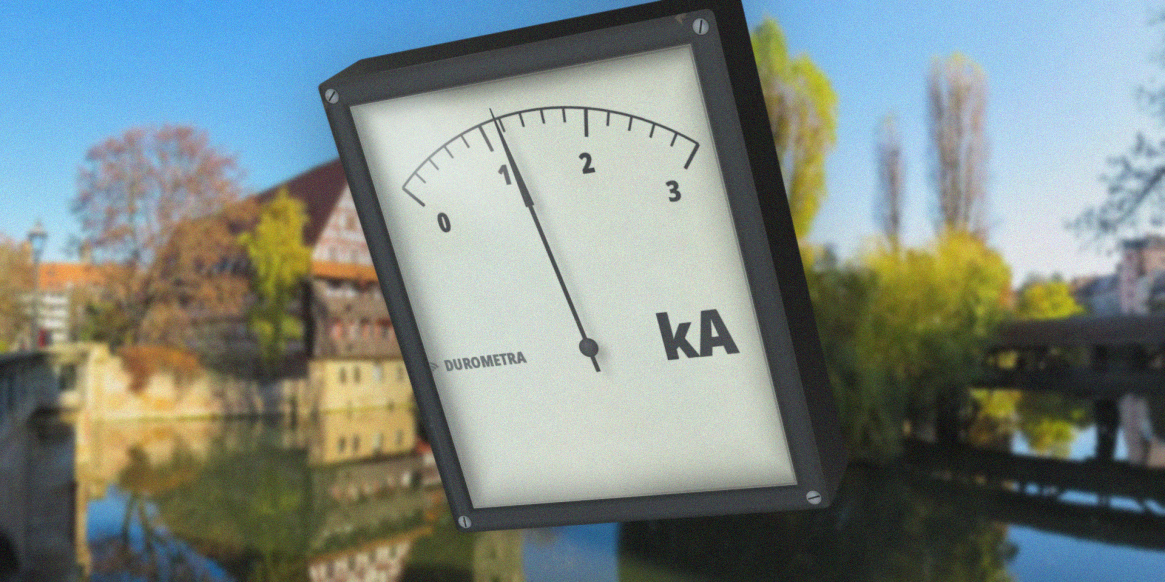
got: 1.2 kA
